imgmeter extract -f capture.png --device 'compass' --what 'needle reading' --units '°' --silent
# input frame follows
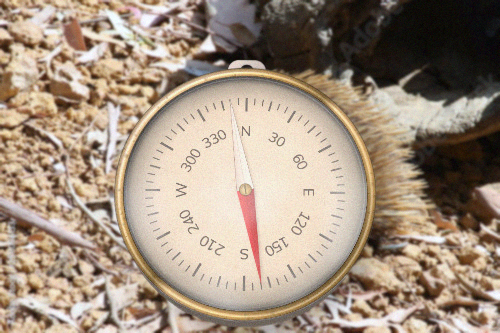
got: 170 °
